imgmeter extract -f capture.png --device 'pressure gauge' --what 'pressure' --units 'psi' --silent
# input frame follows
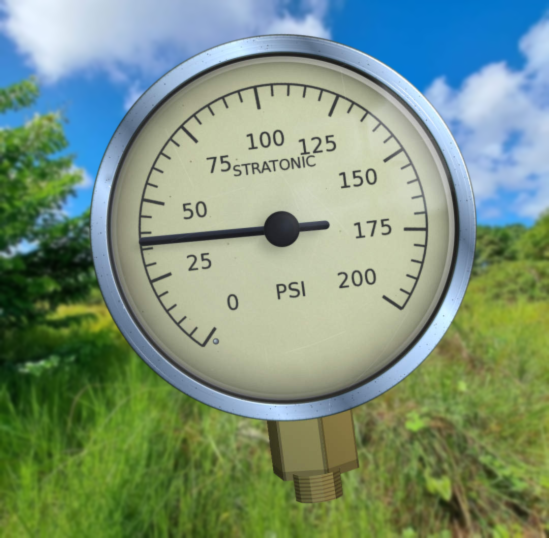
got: 37.5 psi
